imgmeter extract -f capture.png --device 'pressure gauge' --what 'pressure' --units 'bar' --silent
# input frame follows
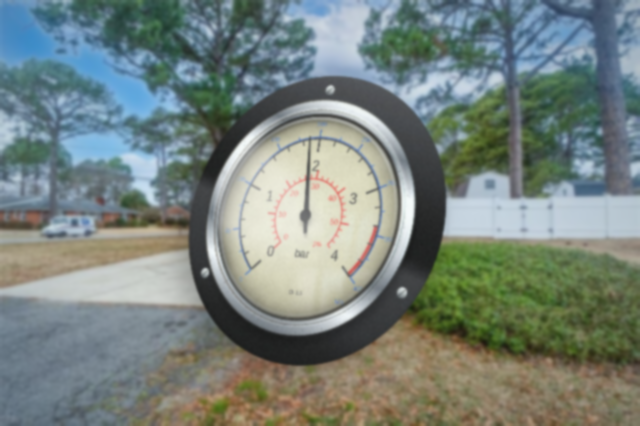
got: 1.9 bar
